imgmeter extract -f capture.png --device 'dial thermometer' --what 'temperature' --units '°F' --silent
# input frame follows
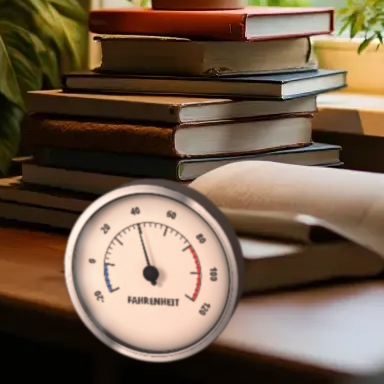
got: 40 °F
